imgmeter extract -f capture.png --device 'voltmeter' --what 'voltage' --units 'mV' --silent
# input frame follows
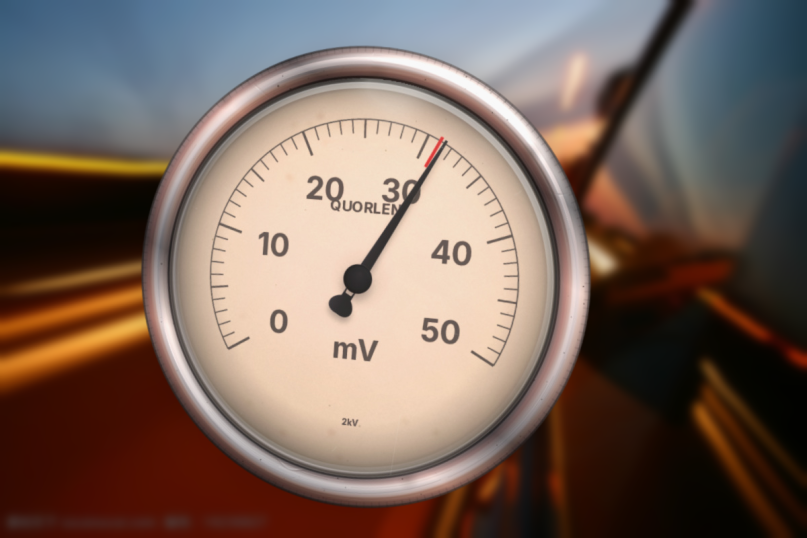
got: 31.5 mV
